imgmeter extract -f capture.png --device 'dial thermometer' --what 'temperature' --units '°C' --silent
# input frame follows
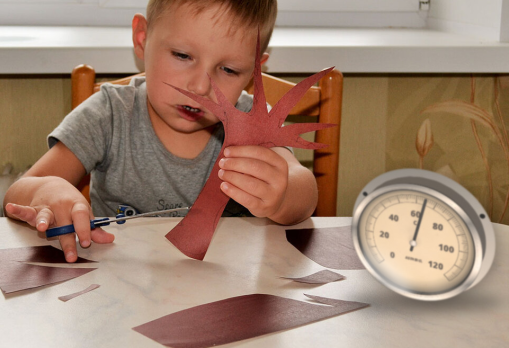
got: 65 °C
